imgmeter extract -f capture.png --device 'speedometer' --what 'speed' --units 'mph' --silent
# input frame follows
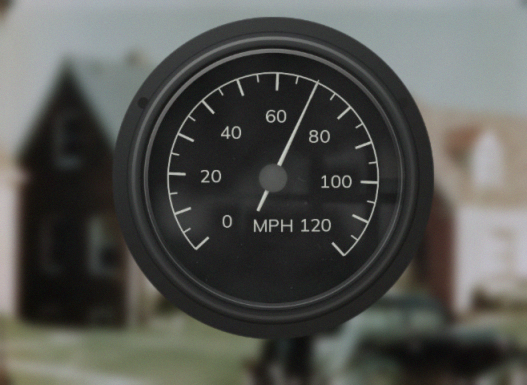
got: 70 mph
